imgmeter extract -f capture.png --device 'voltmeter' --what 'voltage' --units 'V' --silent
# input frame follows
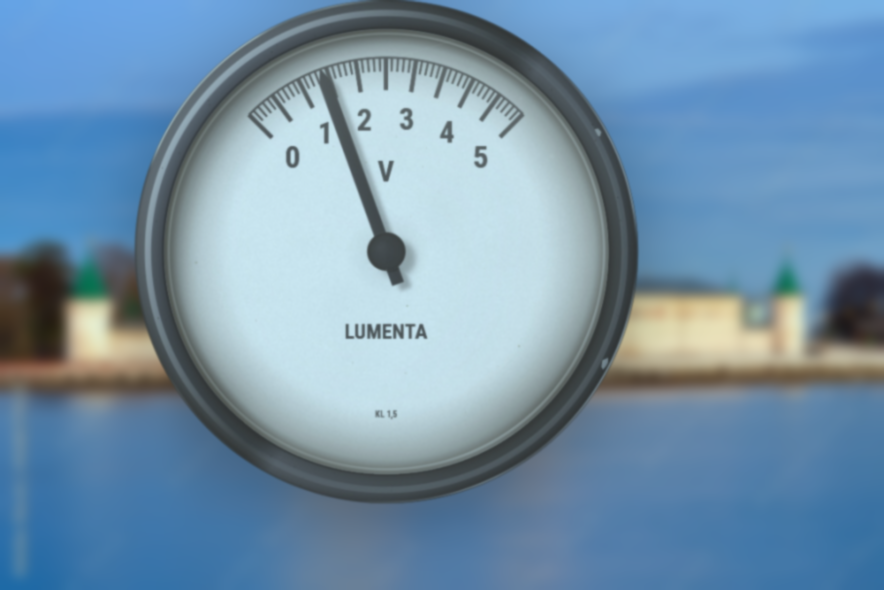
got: 1.4 V
